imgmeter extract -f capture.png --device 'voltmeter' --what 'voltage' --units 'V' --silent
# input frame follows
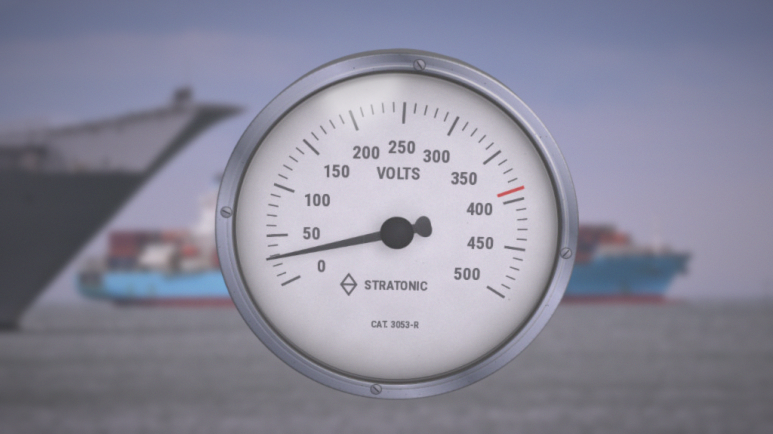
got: 30 V
